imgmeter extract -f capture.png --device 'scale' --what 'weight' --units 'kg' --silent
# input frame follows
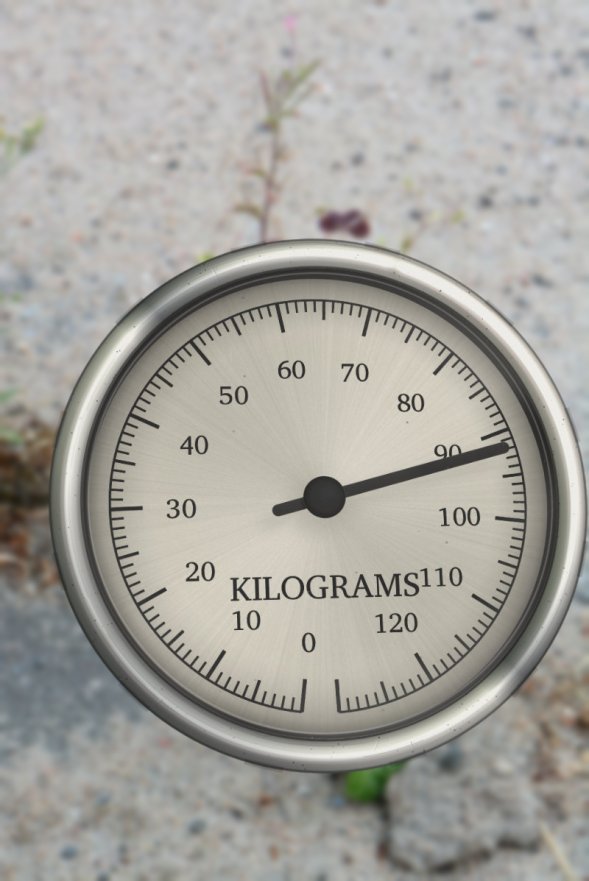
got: 92 kg
